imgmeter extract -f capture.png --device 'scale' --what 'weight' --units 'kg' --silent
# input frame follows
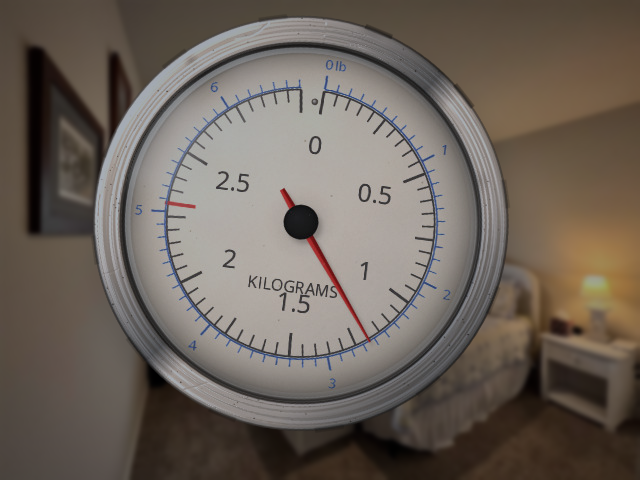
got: 1.2 kg
